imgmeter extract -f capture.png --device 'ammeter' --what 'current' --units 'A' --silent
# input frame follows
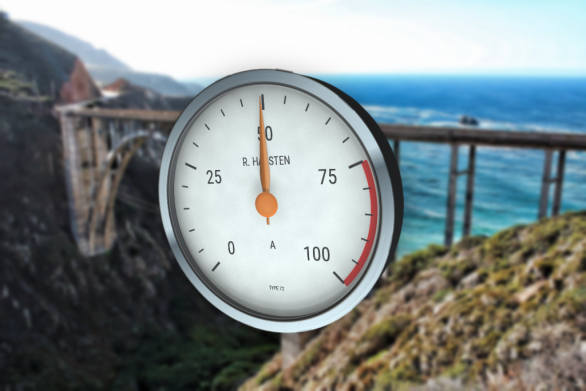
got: 50 A
